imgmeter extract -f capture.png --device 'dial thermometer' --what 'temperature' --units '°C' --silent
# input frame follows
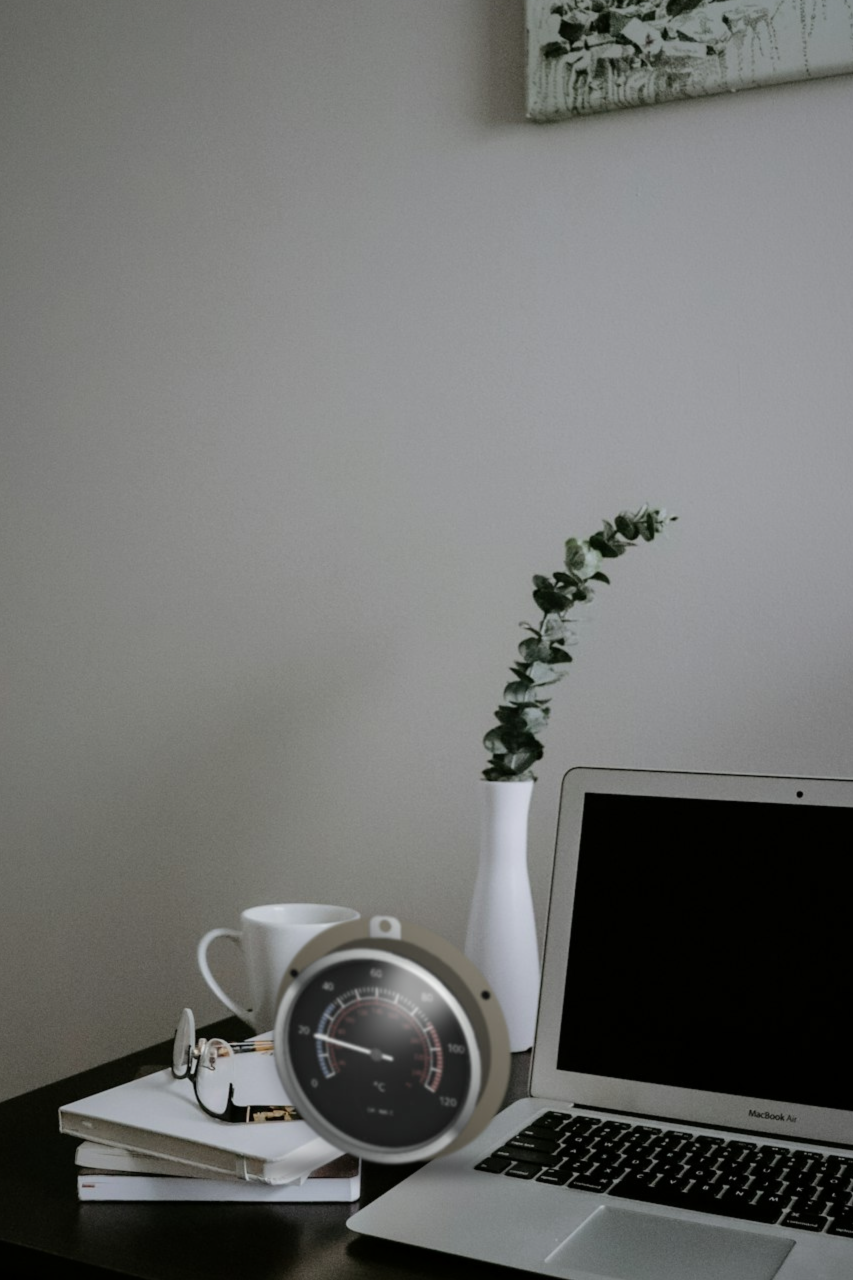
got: 20 °C
